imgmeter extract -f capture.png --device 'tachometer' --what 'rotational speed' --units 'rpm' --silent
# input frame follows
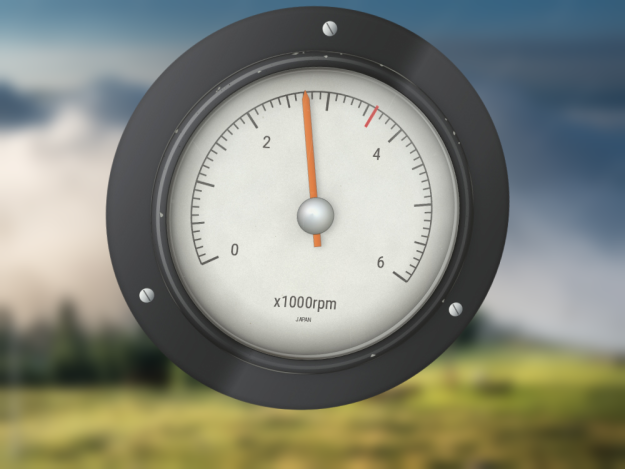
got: 2700 rpm
